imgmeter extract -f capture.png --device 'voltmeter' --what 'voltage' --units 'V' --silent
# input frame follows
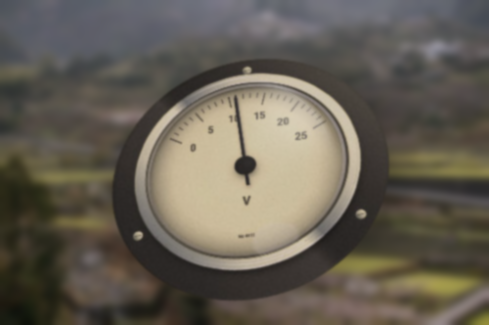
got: 11 V
